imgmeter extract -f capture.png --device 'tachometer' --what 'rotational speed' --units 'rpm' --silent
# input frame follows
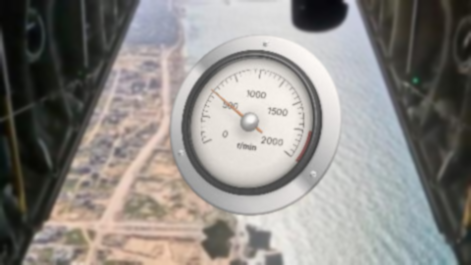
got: 500 rpm
